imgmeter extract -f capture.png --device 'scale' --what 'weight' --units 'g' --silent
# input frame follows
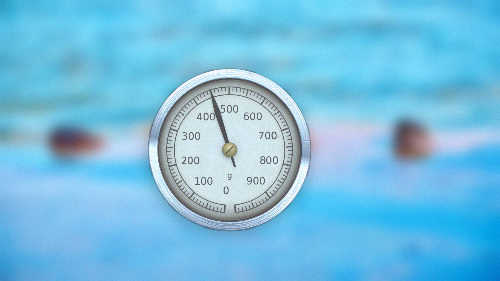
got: 450 g
